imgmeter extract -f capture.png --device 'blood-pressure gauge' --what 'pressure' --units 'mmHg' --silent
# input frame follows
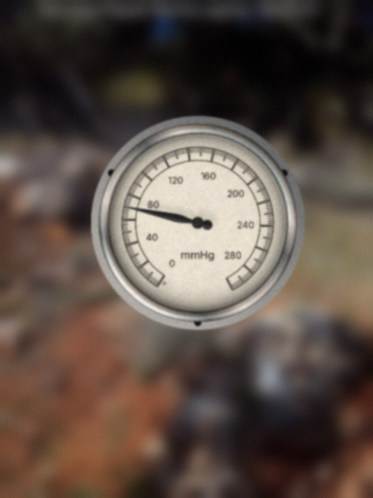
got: 70 mmHg
